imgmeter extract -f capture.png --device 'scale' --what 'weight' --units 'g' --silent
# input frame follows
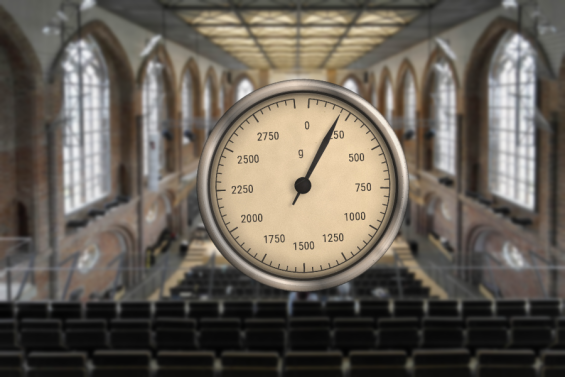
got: 200 g
